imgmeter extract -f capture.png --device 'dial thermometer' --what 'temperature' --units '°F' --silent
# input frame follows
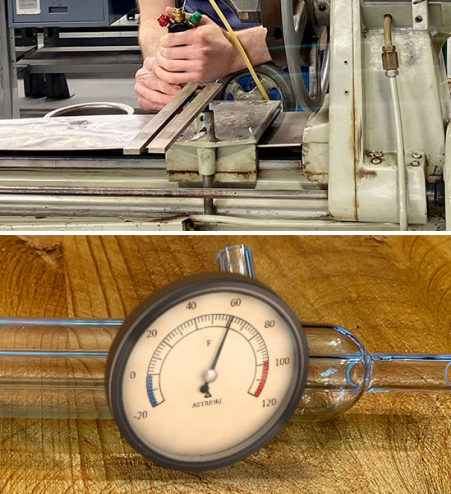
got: 60 °F
